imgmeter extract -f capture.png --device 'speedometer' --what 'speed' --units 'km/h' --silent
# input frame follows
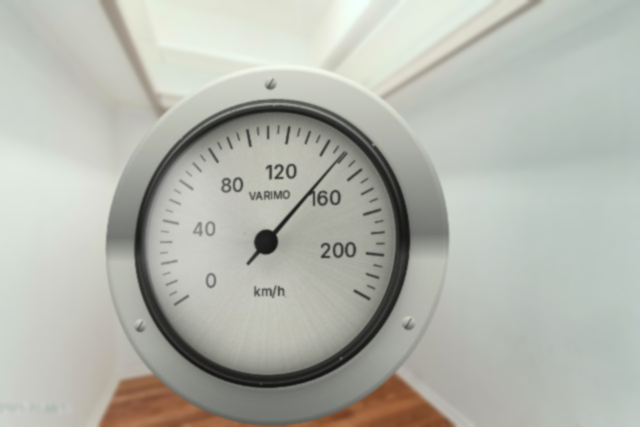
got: 150 km/h
